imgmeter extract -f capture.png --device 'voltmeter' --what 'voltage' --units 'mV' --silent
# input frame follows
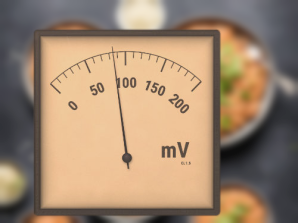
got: 85 mV
